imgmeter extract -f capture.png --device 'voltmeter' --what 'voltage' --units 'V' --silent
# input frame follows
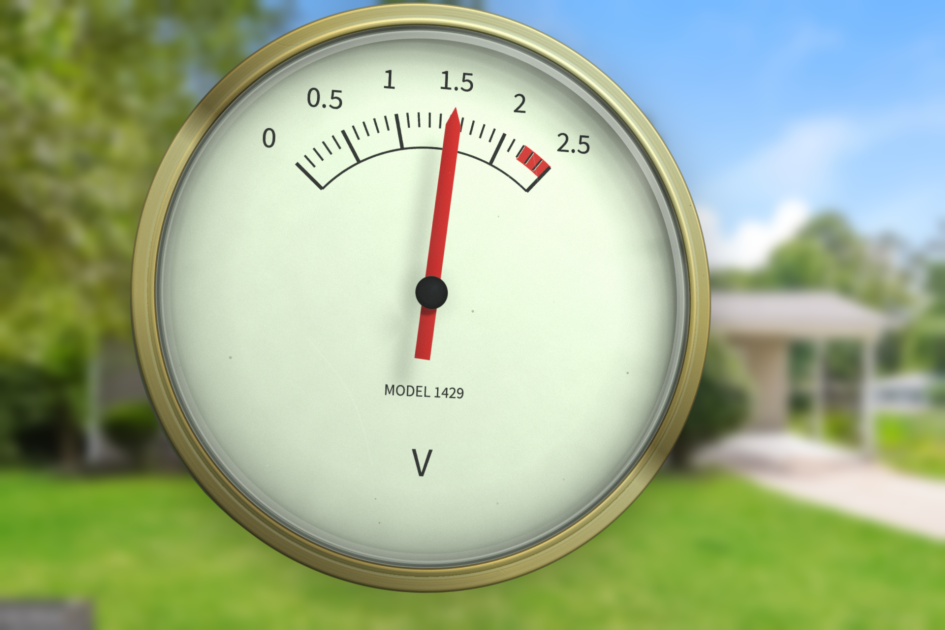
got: 1.5 V
